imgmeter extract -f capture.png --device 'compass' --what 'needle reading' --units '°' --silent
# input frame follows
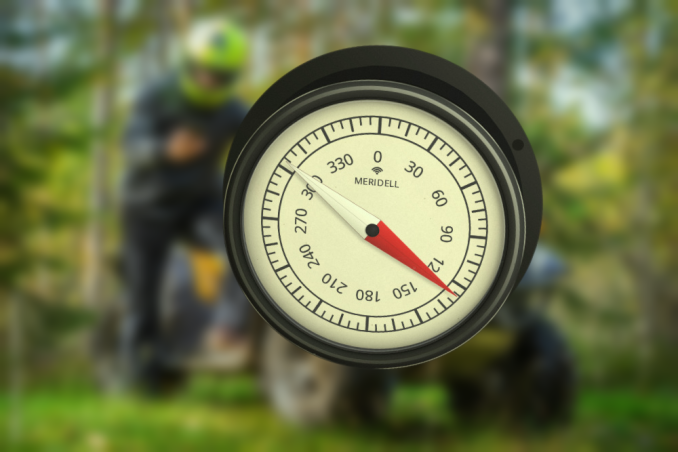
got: 125 °
